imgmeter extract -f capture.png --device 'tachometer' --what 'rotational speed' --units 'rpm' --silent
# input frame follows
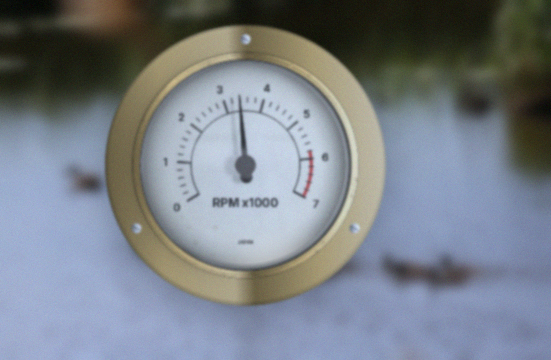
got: 3400 rpm
